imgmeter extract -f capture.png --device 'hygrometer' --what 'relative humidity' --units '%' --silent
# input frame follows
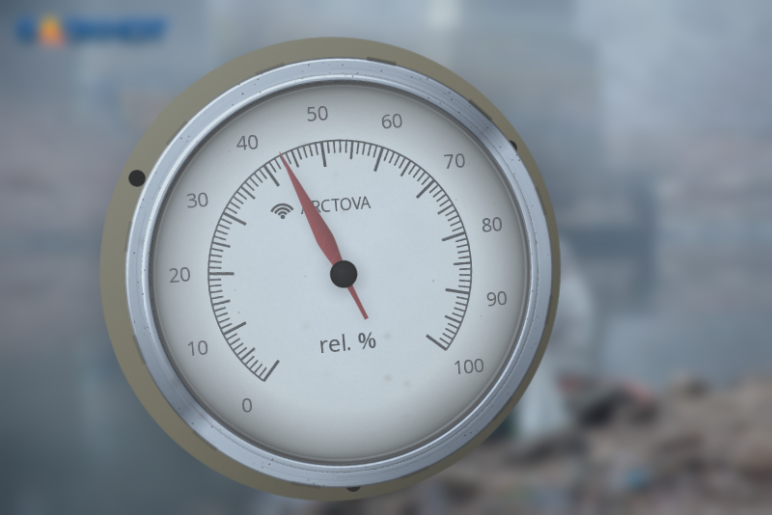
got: 43 %
